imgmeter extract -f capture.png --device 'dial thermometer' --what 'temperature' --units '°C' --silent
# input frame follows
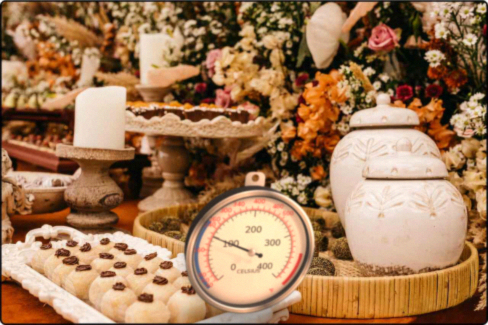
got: 100 °C
